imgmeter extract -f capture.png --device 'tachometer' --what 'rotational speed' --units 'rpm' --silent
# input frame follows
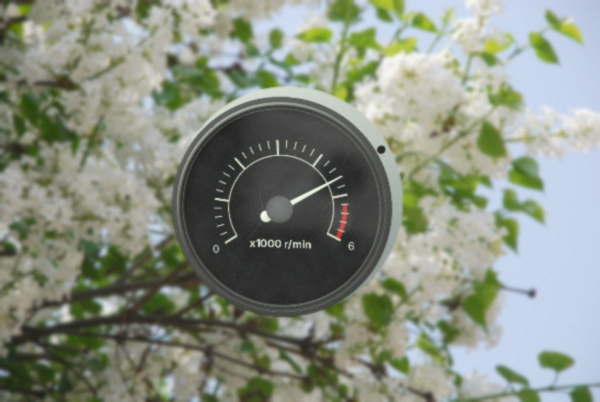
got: 4600 rpm
